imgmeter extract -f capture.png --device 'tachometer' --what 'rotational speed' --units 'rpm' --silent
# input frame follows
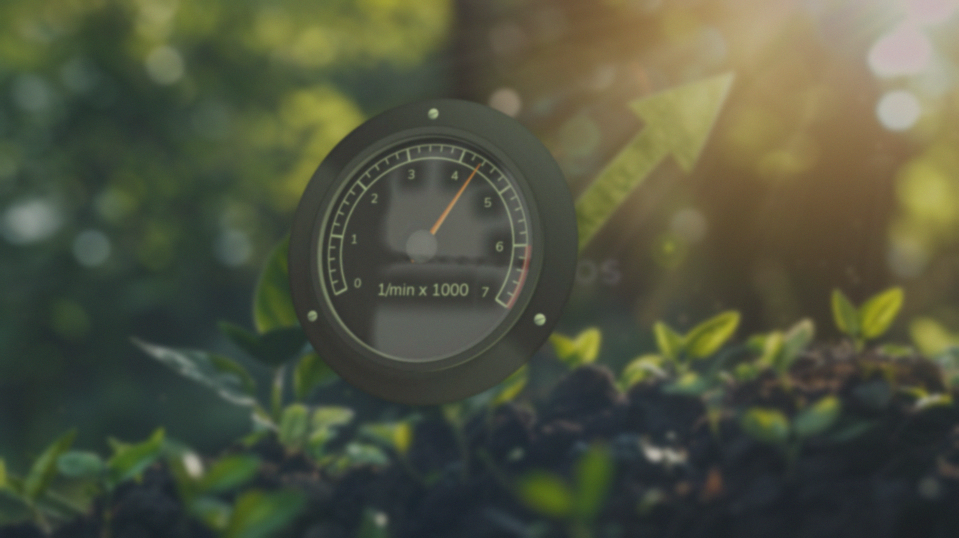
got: 4400 rpm
